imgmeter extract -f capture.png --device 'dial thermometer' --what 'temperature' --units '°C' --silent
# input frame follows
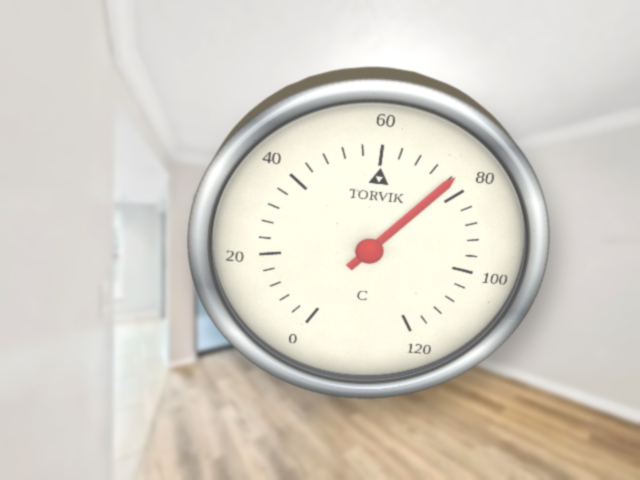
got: 76 °C
